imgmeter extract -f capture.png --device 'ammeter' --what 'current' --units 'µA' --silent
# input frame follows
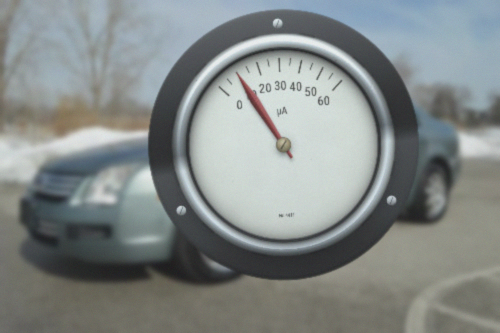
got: 10 µA
